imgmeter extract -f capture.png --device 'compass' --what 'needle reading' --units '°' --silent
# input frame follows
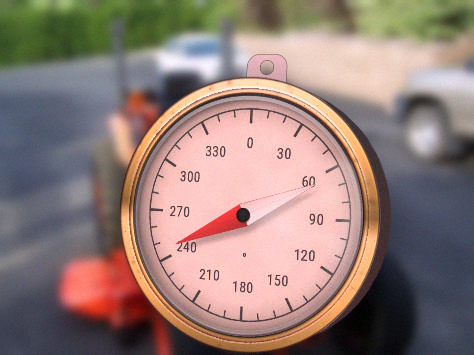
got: 245 °
